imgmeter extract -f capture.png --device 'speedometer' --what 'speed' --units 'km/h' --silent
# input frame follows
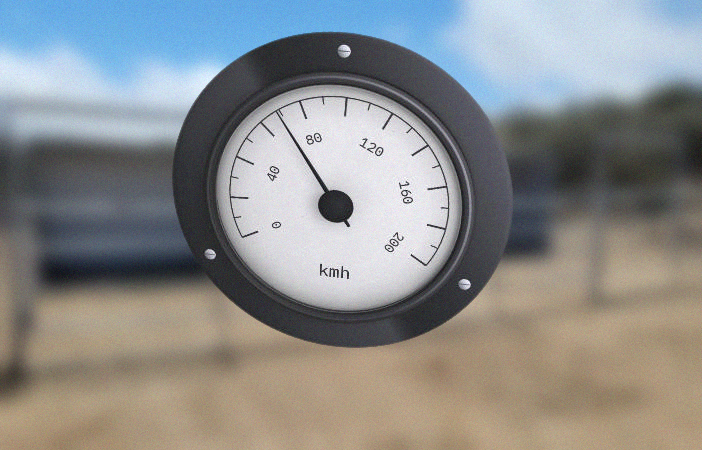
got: 70 km/h
